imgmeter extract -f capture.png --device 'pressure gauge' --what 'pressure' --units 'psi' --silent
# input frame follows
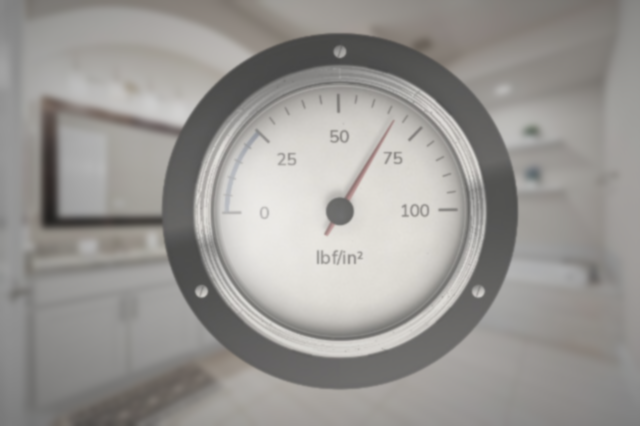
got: 67.5 psi
